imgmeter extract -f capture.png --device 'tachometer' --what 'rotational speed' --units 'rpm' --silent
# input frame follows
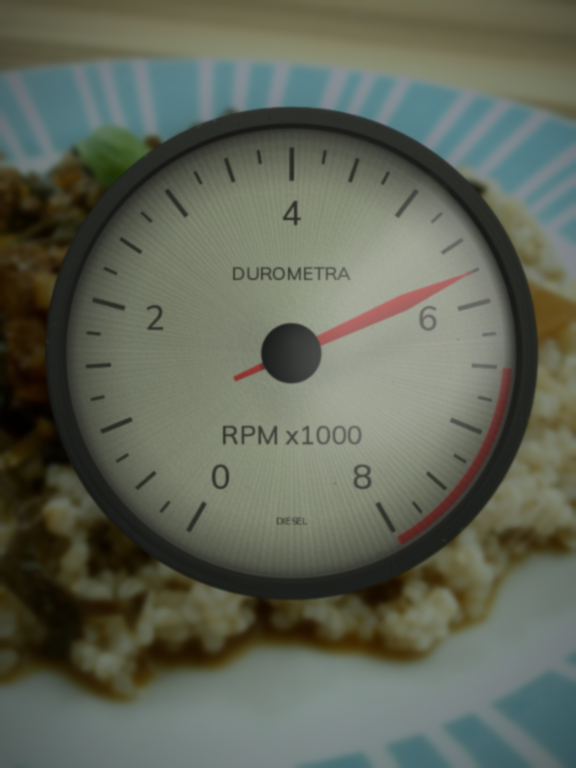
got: 5750 rpm
